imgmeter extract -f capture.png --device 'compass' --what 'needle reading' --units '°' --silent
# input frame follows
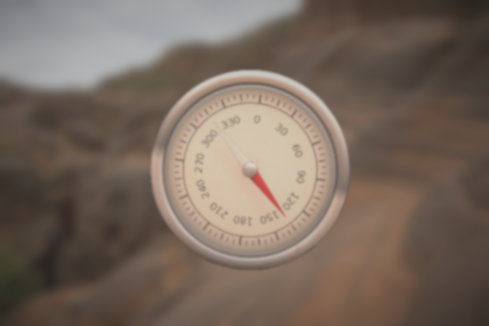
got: 135 °
